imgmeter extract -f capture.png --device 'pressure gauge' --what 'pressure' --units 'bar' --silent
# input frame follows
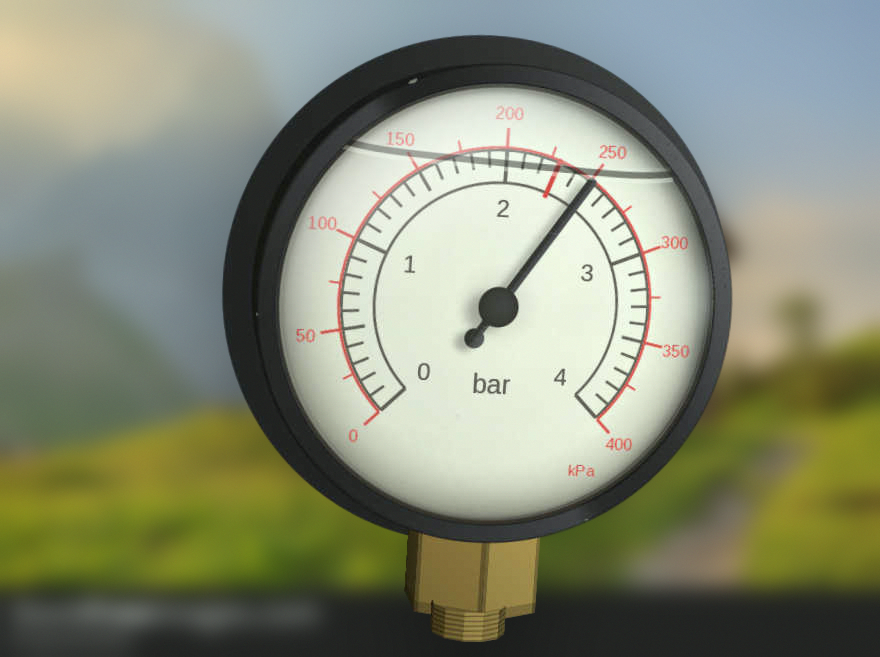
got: 2.5 bar
